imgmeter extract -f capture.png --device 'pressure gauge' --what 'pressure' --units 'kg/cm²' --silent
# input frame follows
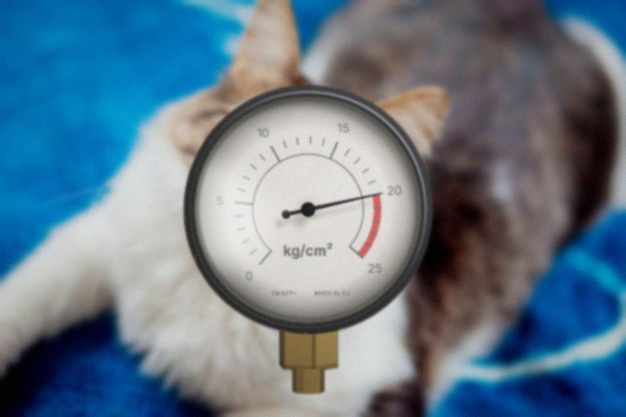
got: 20 kg/cm²
